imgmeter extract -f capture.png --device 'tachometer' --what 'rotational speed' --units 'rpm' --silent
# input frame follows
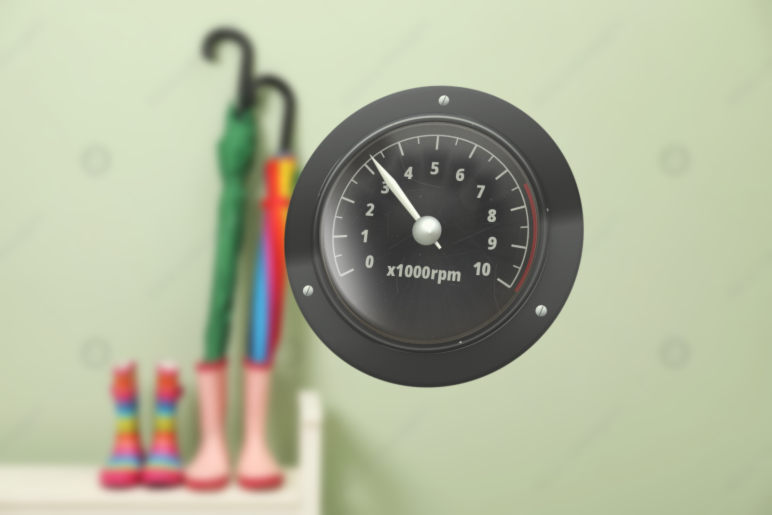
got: 3250 rpm
